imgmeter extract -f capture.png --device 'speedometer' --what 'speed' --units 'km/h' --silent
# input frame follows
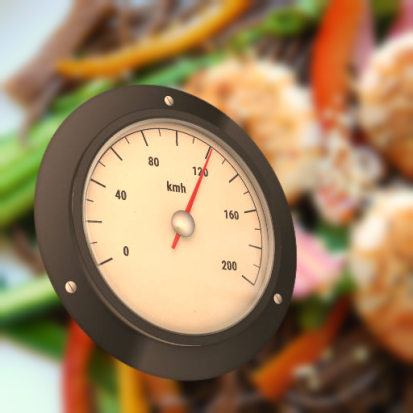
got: 120 km/h
